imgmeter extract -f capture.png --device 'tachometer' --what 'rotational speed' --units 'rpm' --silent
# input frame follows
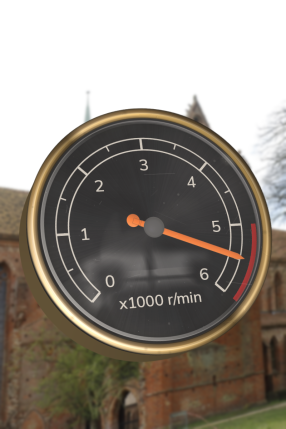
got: 5500 rpm
